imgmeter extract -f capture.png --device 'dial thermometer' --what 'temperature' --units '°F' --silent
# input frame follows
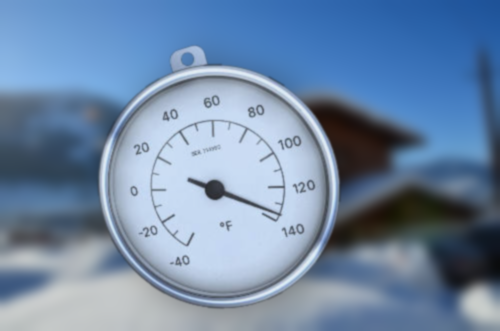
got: 135 °F
